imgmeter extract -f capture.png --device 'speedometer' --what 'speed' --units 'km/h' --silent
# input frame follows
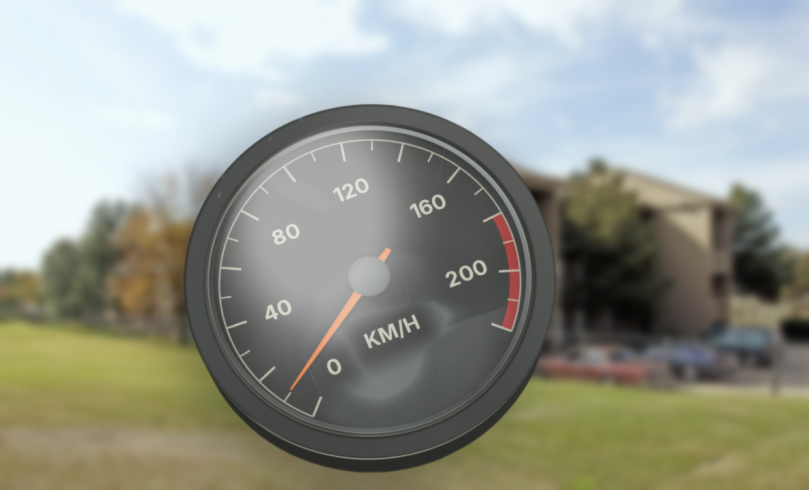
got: 10 km/h
